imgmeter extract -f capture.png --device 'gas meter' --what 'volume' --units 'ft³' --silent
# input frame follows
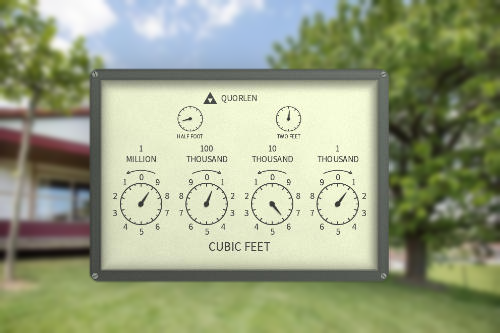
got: 906100 ft³
